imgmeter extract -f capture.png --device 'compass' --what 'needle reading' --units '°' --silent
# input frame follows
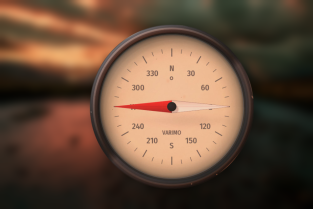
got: 270 °
